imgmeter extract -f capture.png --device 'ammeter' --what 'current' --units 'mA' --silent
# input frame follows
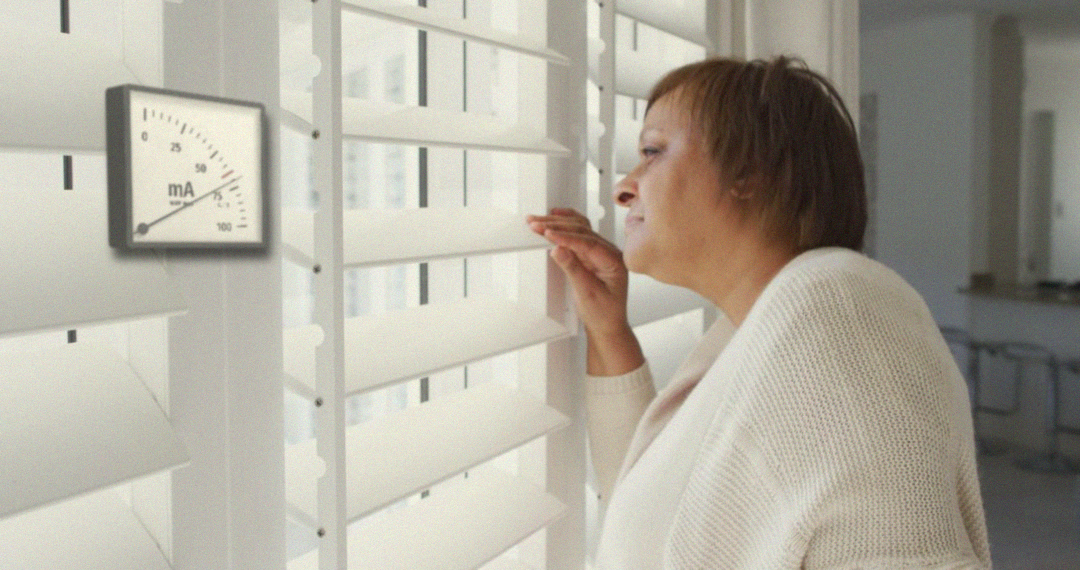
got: 70 mA
